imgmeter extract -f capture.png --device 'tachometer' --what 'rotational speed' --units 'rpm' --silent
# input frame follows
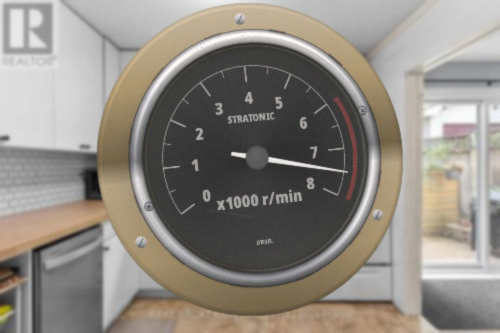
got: 7500 rpm
